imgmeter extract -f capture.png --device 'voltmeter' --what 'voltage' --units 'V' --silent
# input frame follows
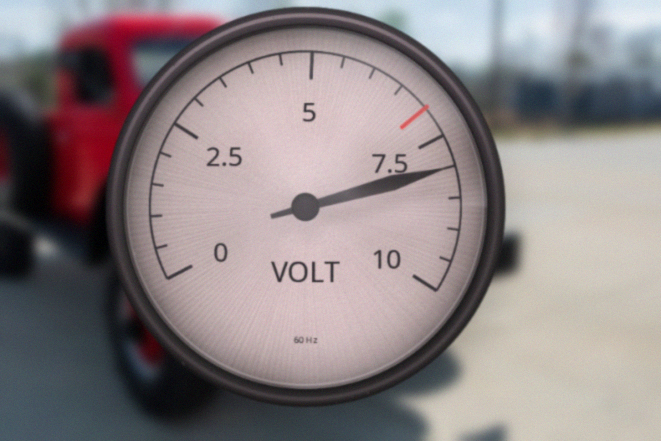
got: 8 V
